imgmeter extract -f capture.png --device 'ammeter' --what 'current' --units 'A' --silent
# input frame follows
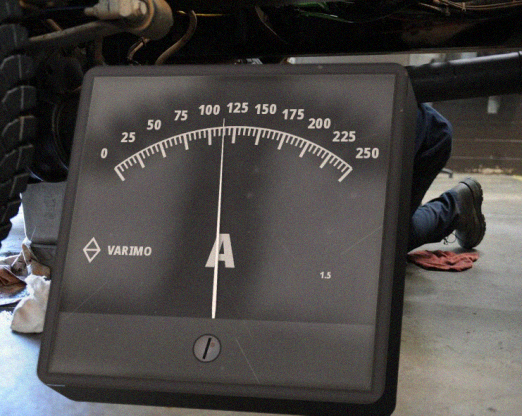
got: 115 A
